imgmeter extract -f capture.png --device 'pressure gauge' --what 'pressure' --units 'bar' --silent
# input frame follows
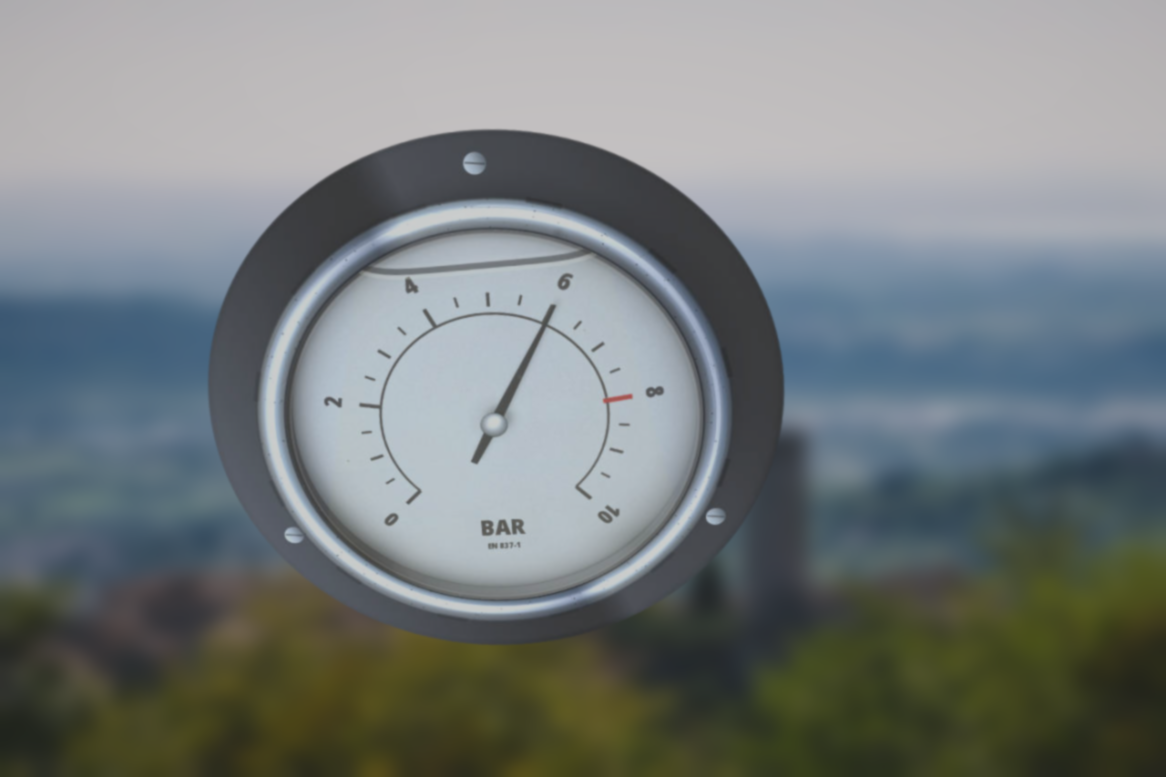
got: 6 bar
